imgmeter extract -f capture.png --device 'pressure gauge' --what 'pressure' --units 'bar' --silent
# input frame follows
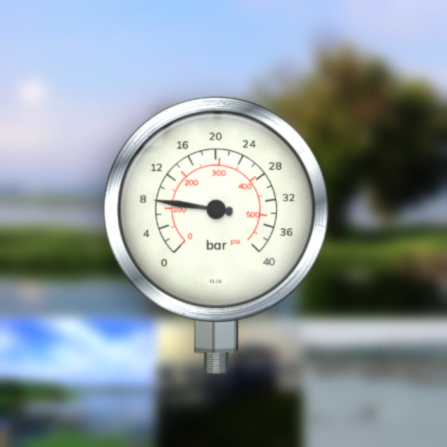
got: 8 bar
